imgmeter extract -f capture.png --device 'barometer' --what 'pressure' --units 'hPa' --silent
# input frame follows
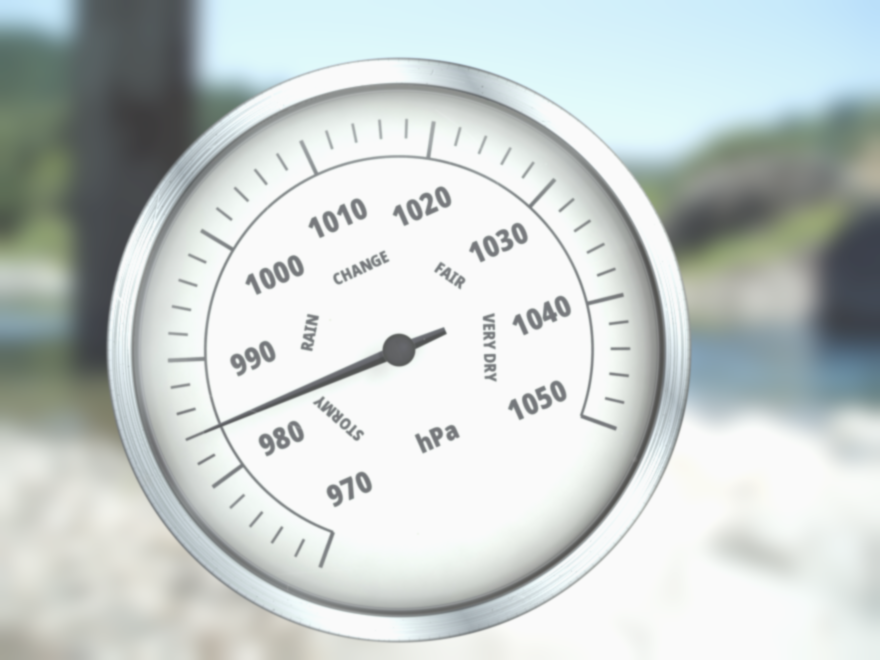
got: 984 hPa
